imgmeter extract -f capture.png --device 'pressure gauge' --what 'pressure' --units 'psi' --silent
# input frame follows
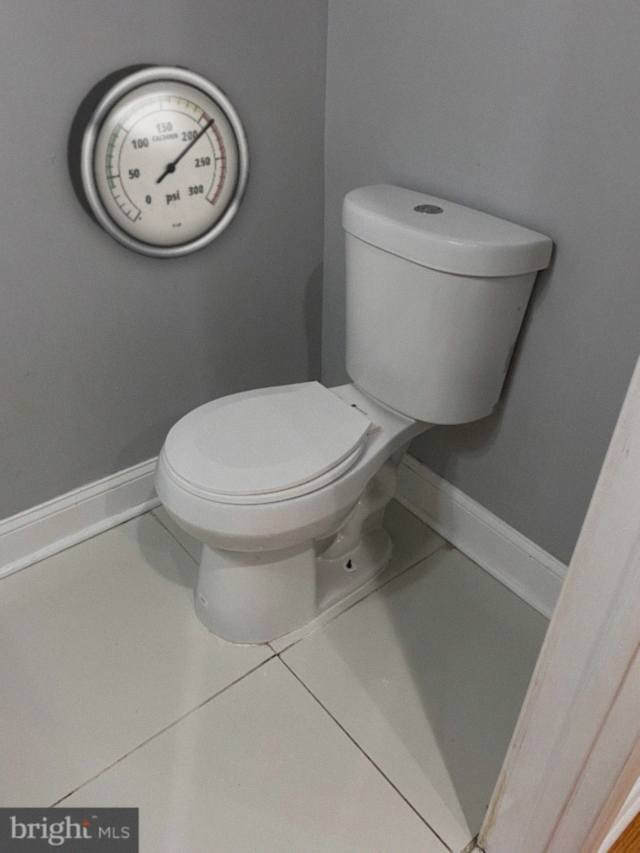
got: 210 psi
